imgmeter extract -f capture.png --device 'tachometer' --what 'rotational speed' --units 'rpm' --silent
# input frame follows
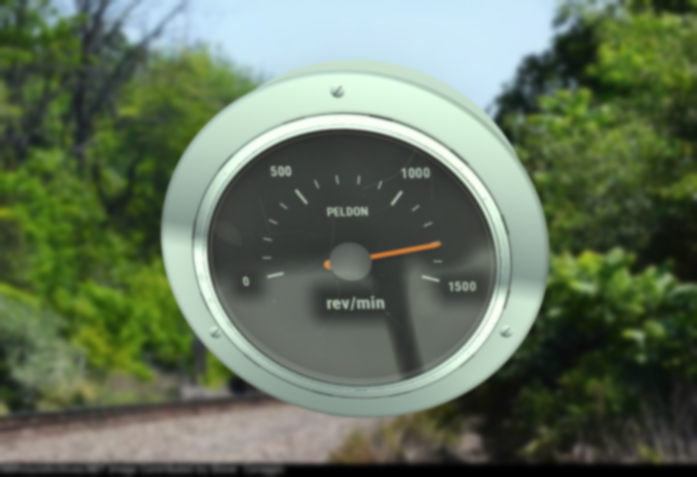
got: 1300 rpm
